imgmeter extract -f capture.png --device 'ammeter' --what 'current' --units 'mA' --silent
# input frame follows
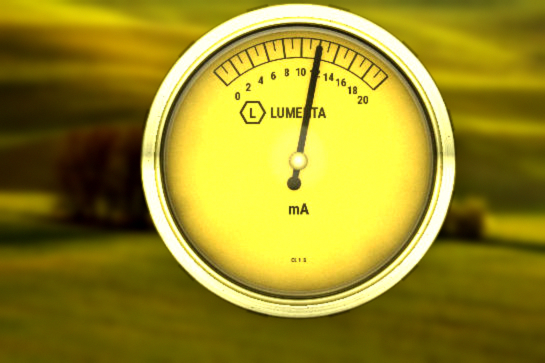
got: 12 mA
